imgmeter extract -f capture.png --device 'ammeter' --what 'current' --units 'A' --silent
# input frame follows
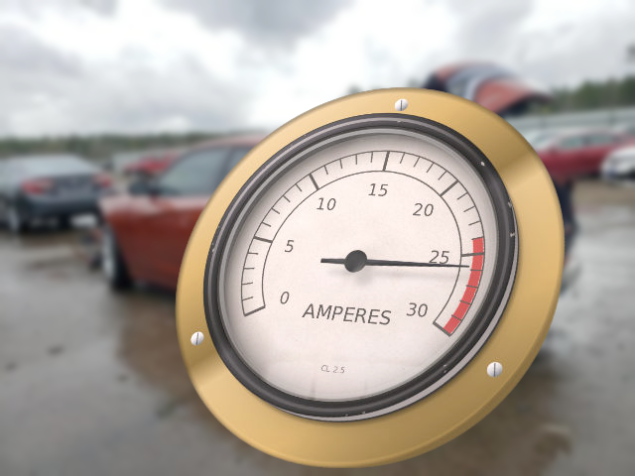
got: 26 A
